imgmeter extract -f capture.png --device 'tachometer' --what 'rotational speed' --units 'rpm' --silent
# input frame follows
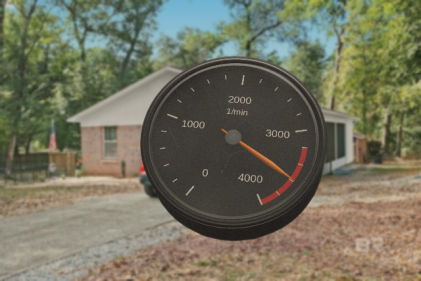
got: 3600 rpm
